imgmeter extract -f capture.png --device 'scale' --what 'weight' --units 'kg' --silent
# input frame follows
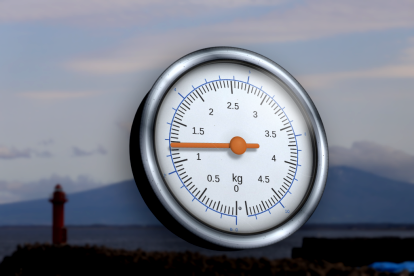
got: 1.2 kg
